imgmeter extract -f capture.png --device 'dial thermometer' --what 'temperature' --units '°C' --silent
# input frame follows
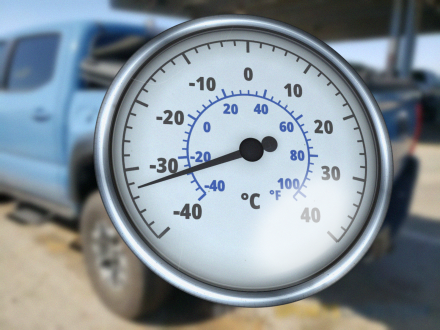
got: -33 °C
